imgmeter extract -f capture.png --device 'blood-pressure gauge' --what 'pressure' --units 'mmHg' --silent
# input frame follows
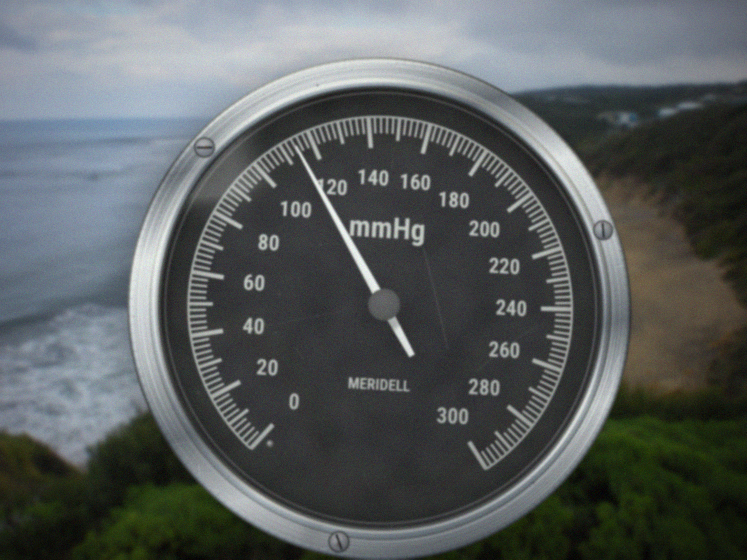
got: 114 mmHg
